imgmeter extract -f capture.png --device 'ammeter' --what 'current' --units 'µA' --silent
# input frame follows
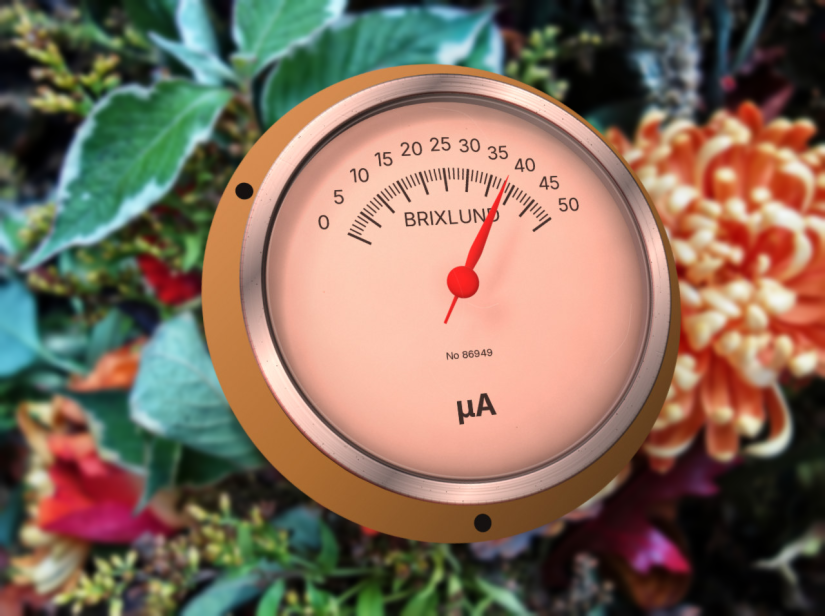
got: 38 µA
